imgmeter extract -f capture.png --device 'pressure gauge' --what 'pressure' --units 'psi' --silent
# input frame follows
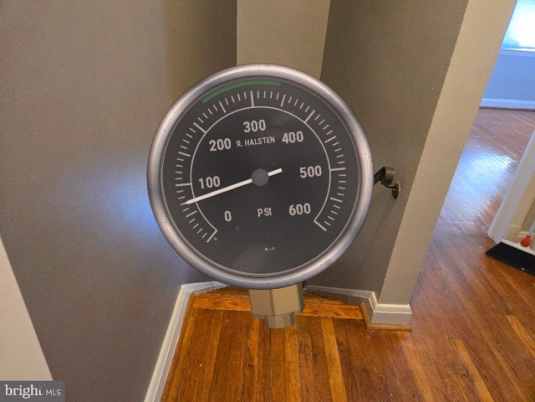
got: 70 psi
